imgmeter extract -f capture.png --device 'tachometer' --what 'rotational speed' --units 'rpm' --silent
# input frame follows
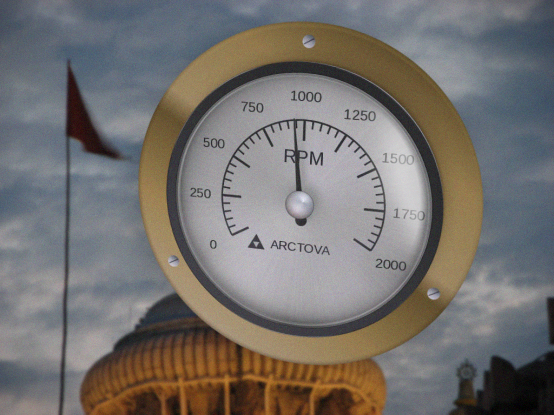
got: 950 rpm
